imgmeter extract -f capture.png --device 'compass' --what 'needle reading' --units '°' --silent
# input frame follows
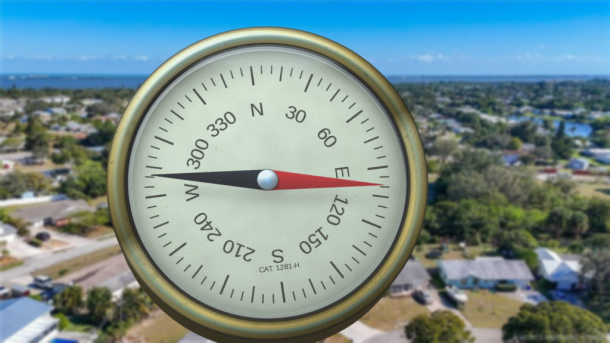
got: 100 °
